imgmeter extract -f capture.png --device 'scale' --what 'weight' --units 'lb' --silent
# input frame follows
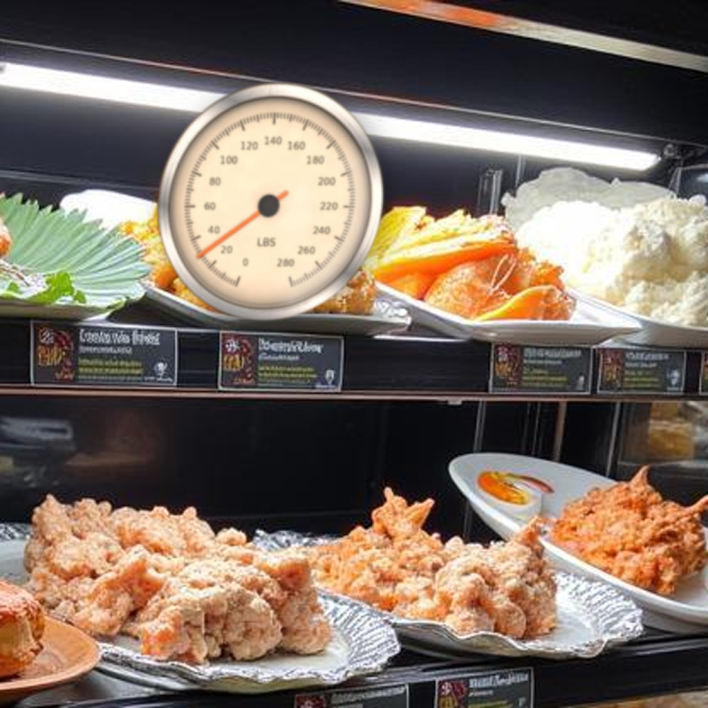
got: 30 lb
